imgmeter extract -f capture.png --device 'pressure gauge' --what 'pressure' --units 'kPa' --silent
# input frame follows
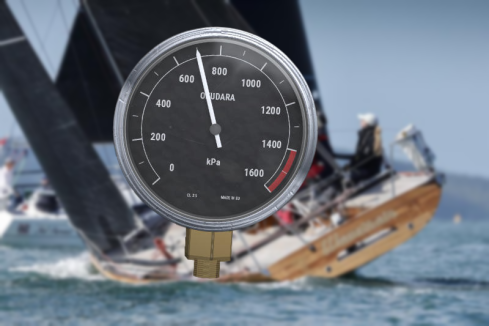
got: 700 kPa
